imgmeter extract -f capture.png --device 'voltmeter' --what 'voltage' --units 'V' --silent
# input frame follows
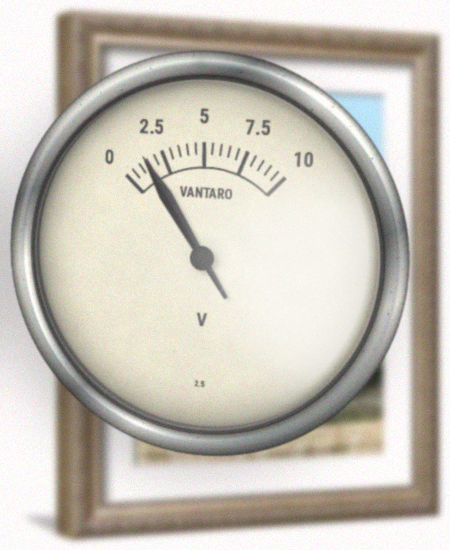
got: 1.5 V
